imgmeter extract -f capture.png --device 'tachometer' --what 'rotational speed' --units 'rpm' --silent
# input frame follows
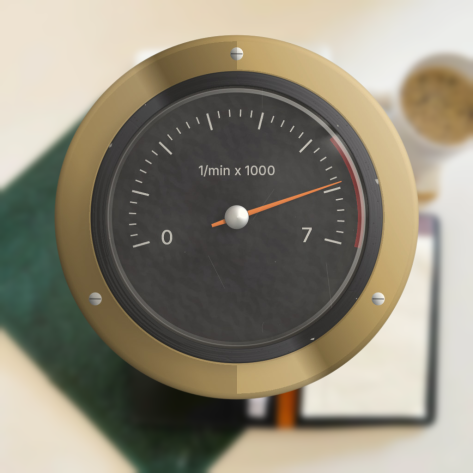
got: 5900 rpm
